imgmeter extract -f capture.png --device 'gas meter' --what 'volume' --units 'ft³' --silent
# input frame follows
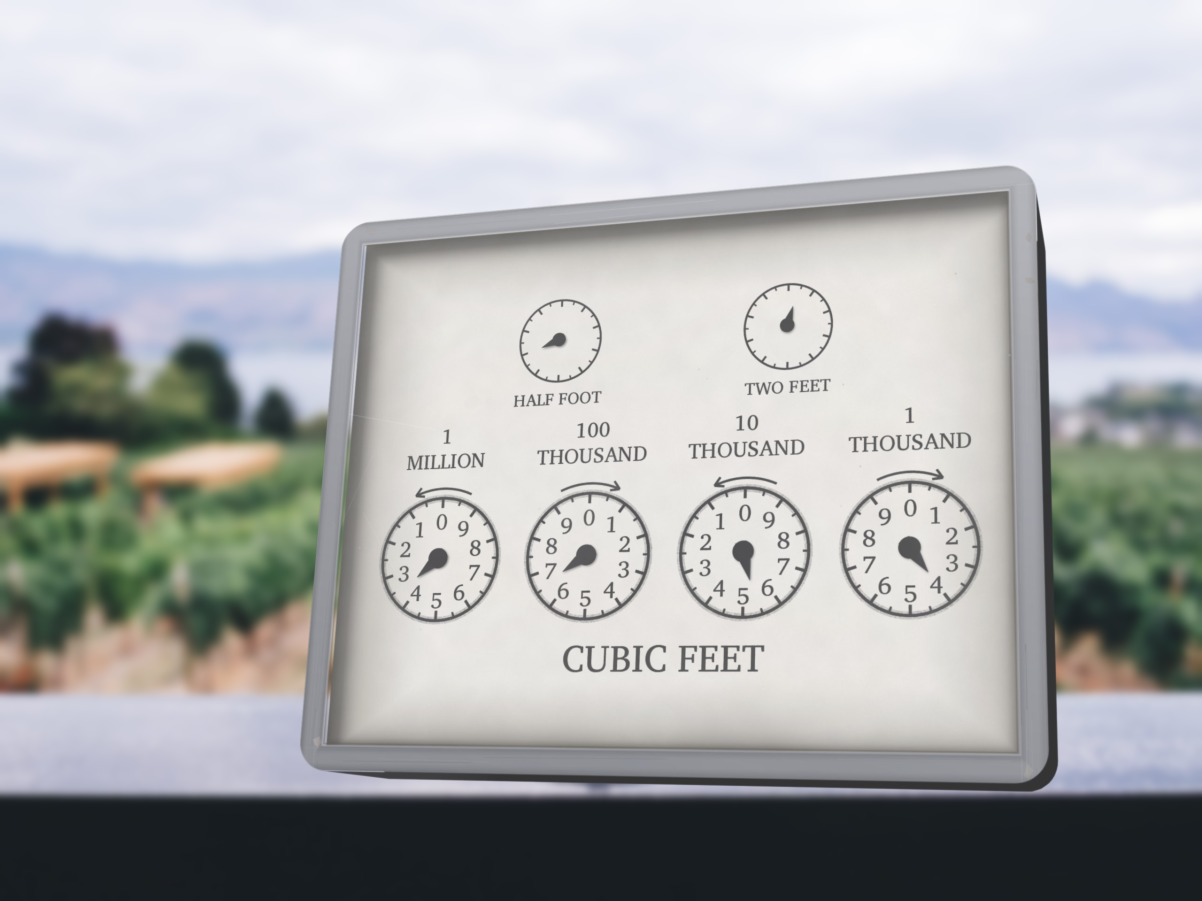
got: 365400 ft³
